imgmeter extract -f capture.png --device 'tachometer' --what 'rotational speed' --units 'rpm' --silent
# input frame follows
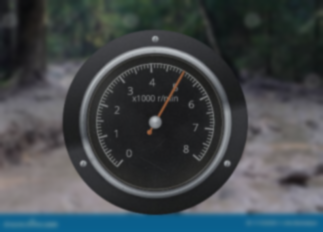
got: 5000 rpm
